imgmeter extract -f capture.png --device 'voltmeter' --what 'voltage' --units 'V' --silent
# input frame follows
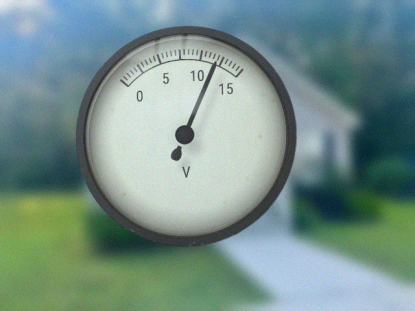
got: 12 V
